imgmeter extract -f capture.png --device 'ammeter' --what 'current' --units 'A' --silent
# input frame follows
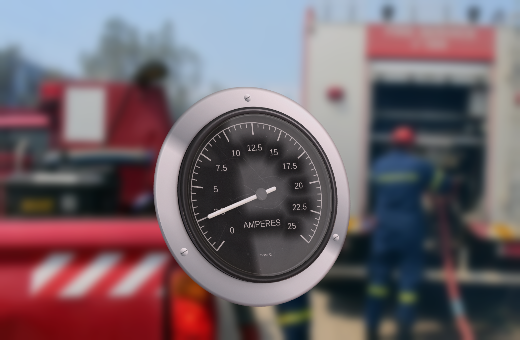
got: 2.5 A
